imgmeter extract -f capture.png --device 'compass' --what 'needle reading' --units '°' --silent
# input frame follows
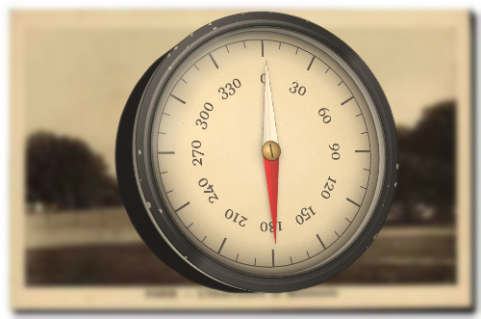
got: 180 °
